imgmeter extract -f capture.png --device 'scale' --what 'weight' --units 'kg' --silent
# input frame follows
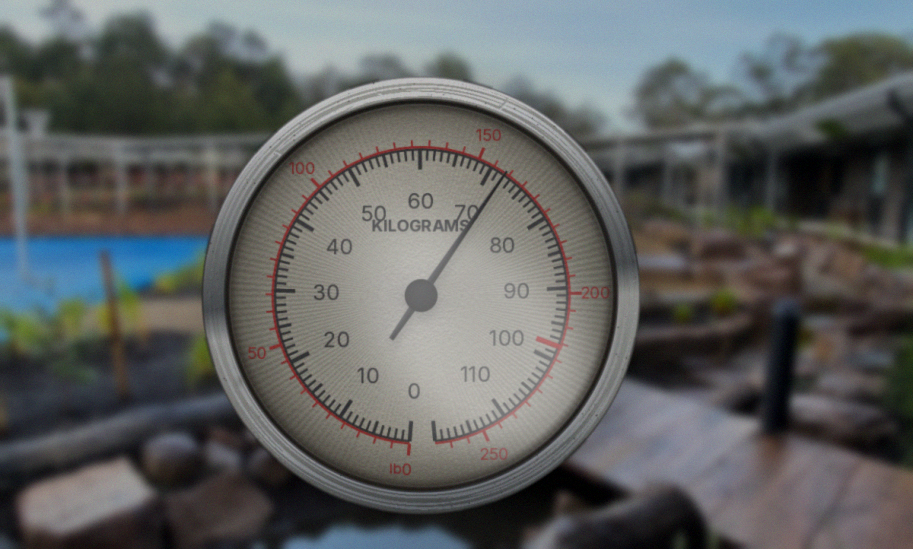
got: 72 kg
